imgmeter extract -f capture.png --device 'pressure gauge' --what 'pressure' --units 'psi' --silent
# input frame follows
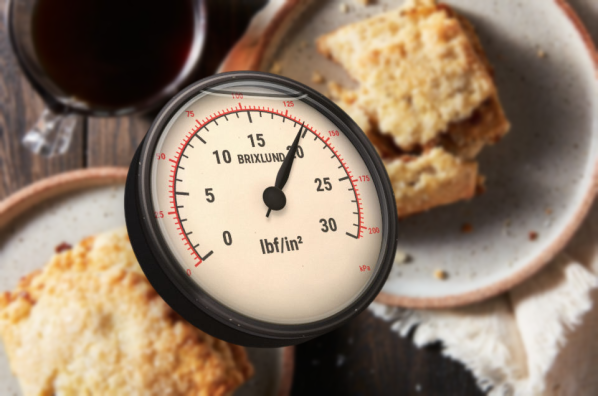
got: 19.5 psi
